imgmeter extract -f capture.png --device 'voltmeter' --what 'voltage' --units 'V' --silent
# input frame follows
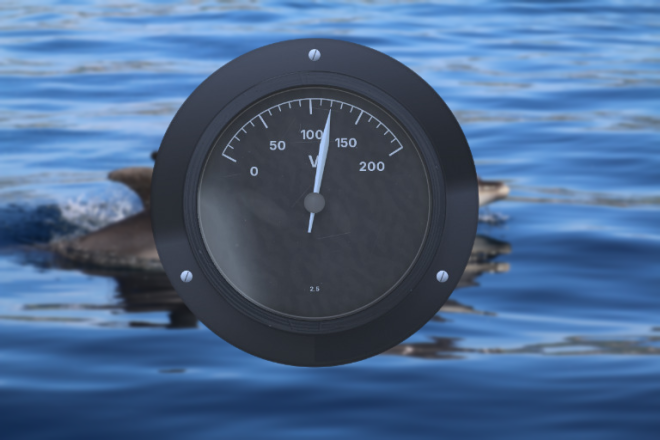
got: 120 V
